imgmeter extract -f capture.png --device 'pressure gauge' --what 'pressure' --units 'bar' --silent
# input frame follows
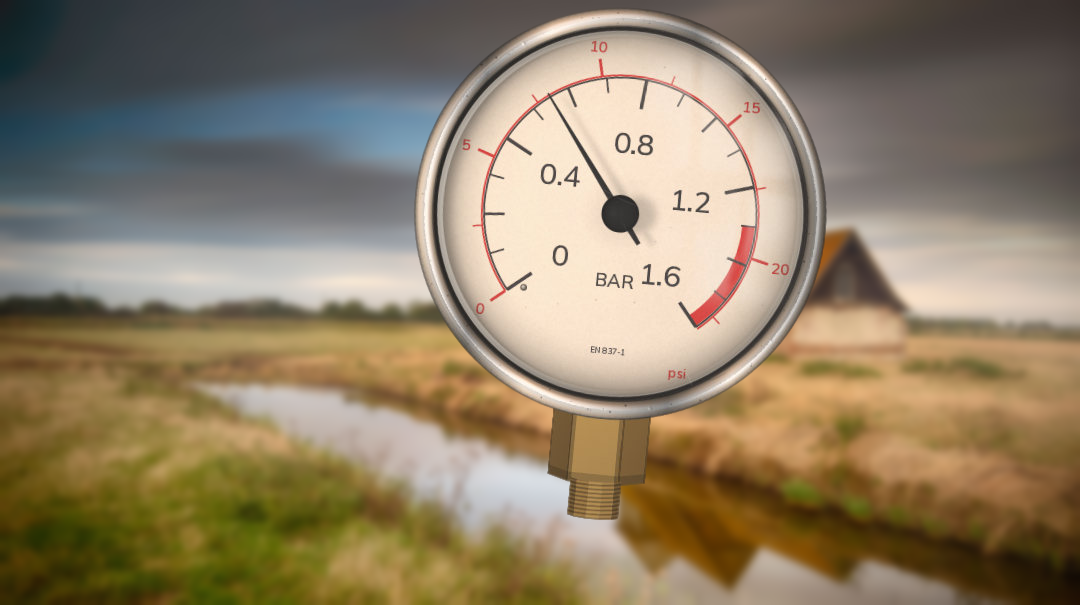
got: 0.55 bar
